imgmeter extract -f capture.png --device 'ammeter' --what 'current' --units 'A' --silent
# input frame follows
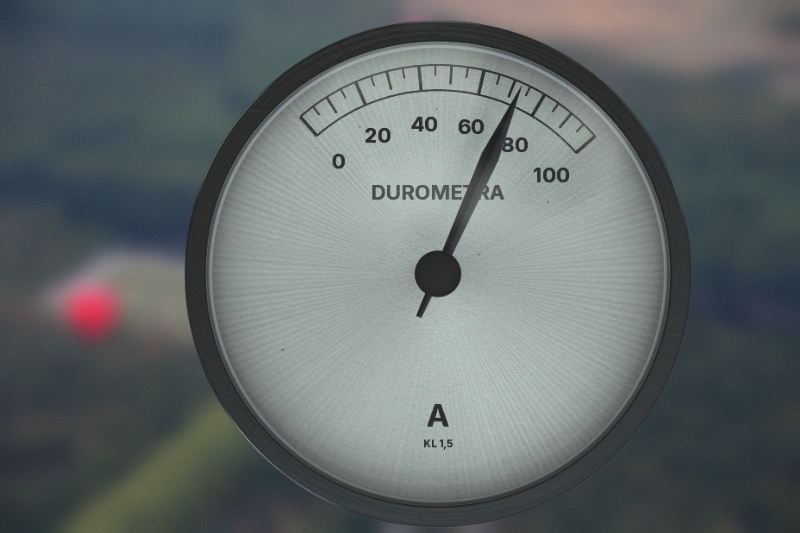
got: 72.5 A
